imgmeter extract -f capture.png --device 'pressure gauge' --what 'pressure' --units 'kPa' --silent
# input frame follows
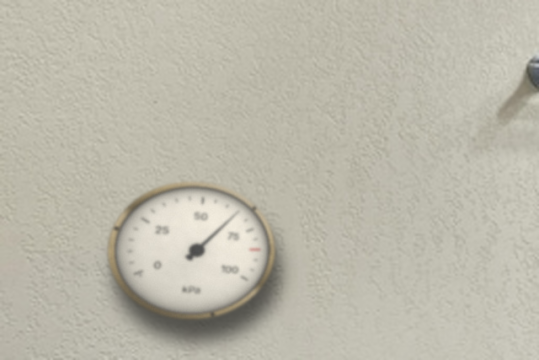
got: 65 kPa
